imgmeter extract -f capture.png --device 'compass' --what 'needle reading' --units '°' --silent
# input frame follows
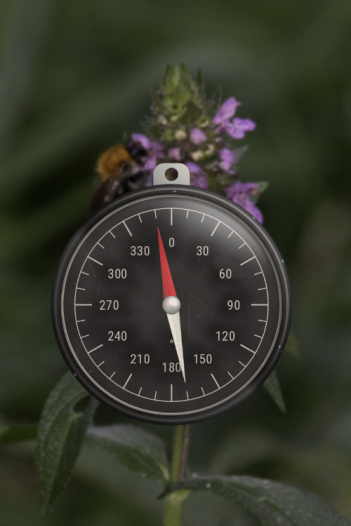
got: 350 °
